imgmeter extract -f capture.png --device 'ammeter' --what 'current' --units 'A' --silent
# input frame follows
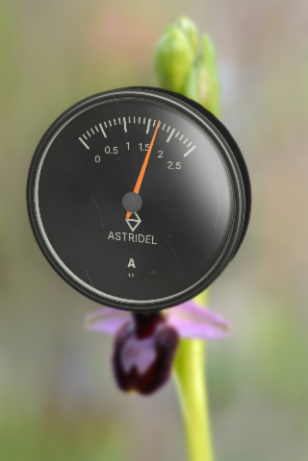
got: 1.7 A
